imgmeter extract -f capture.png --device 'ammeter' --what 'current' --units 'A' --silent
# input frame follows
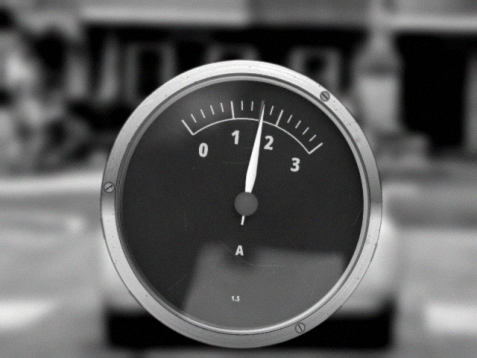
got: 1.6 A
